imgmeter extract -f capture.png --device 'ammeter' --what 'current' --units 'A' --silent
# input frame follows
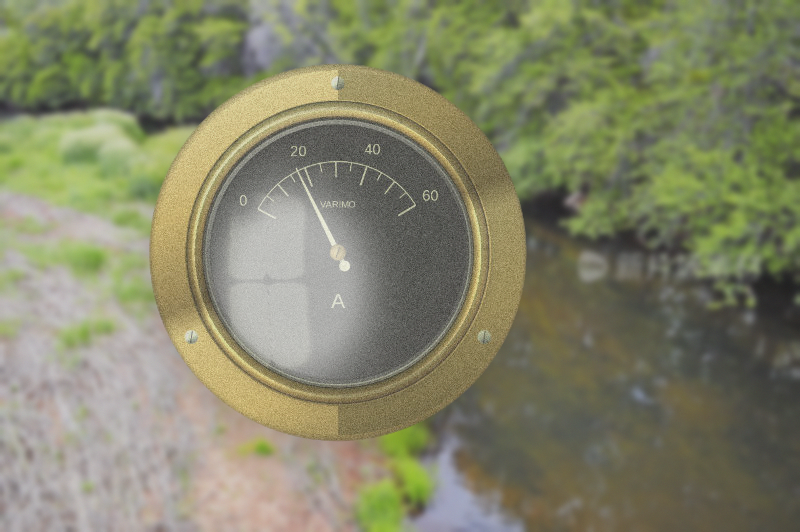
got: 17.5 A
